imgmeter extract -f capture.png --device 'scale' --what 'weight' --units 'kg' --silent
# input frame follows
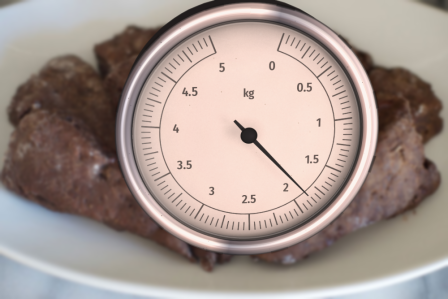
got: 1.85 kg
